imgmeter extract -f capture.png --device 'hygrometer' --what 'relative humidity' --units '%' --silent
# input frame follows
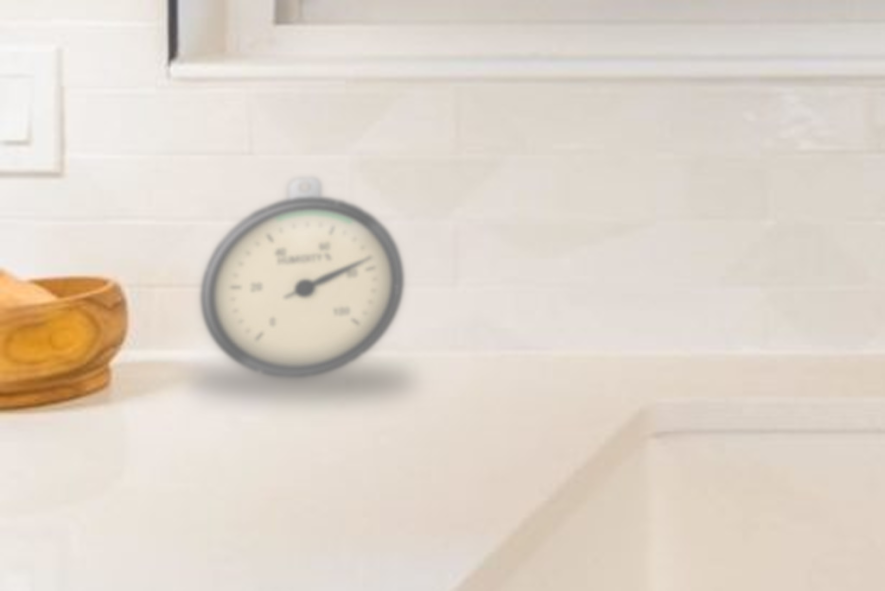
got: 76 %
